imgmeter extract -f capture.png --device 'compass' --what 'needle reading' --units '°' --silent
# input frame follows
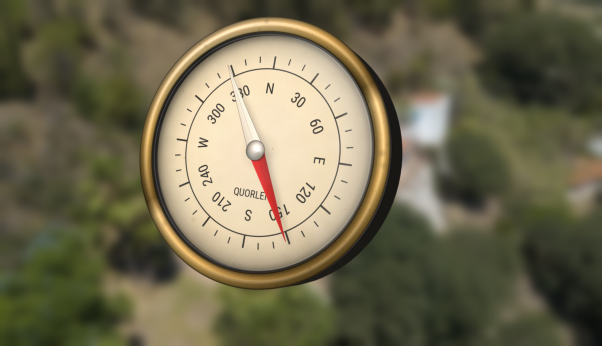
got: 150 °
